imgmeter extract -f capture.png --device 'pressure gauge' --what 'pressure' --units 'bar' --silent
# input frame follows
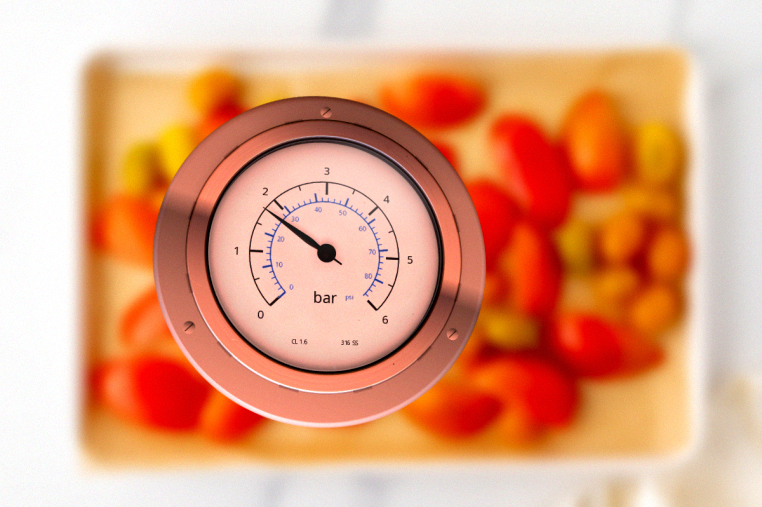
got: 1.75 bar
